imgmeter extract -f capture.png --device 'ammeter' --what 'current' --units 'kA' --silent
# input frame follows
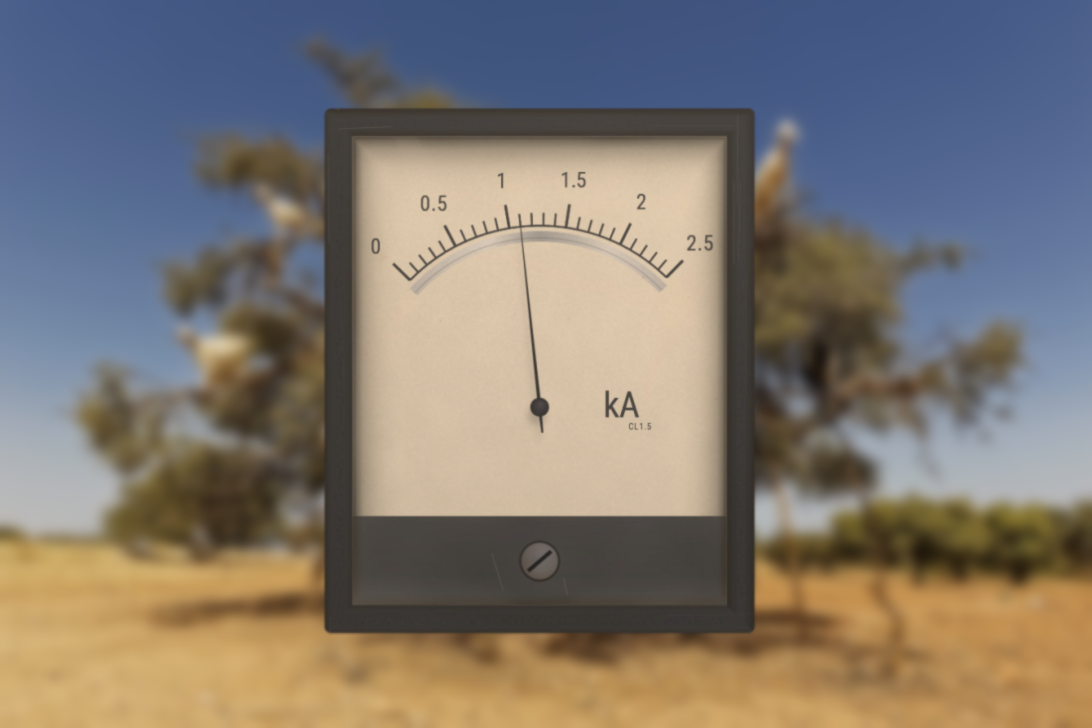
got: 1.1 kA
